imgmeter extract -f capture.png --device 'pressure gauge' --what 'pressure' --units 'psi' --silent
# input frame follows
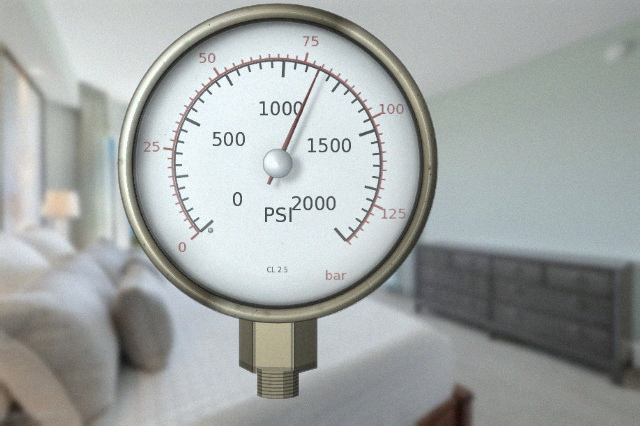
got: 1150 psi
